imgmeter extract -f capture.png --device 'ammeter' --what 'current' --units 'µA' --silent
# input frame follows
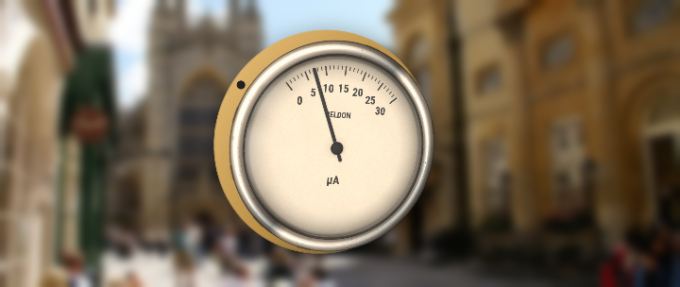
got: 7 µA
